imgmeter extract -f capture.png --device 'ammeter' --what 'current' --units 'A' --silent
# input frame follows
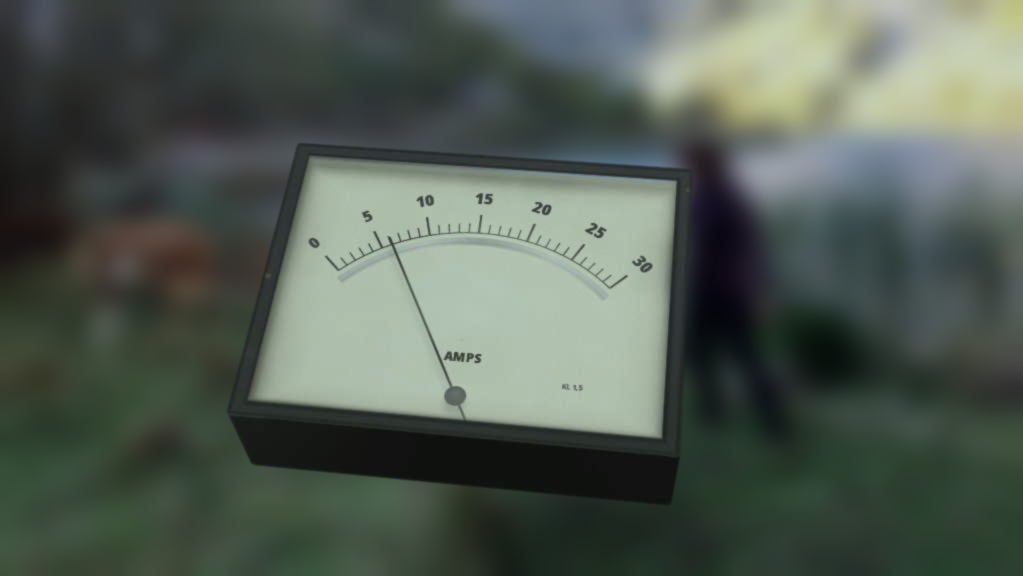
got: 6 A
